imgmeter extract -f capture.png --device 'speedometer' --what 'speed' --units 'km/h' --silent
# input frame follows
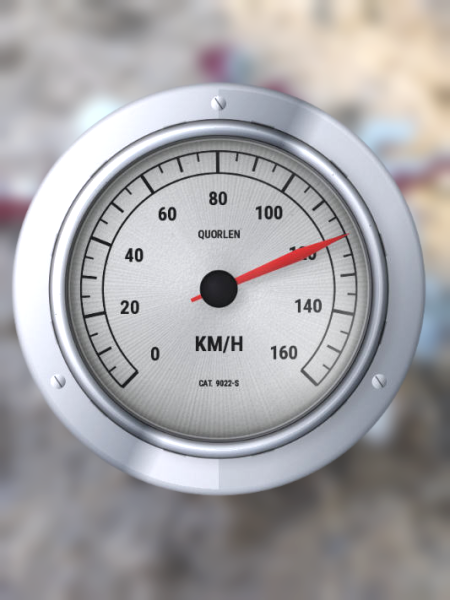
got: 120 km/h
